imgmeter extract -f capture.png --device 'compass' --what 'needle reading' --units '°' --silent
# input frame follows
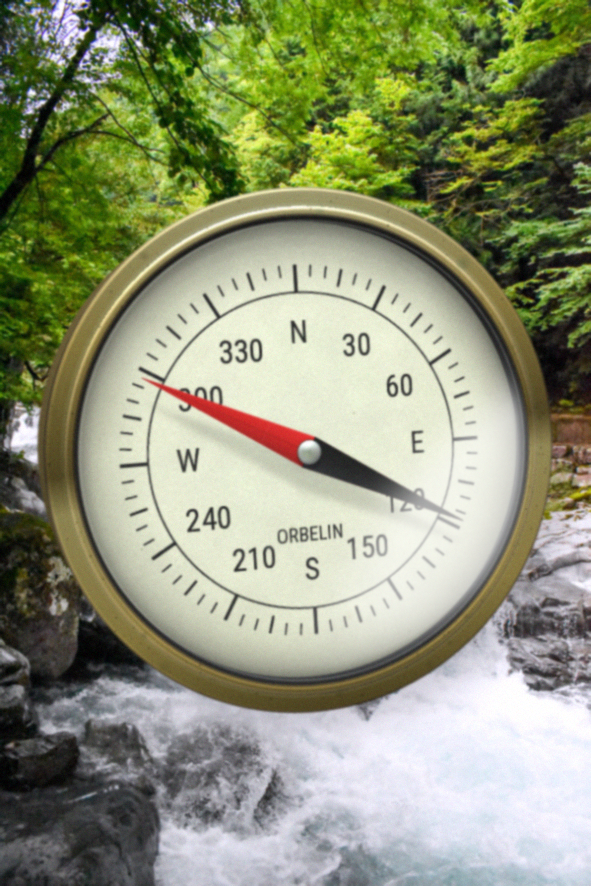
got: 297.5 °
